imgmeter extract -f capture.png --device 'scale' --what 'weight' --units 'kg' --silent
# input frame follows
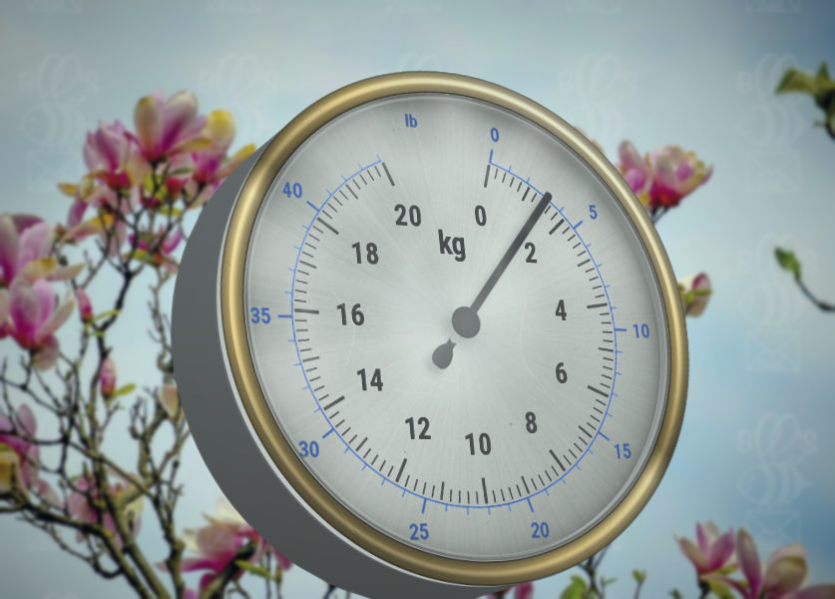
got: 1.4 kg
